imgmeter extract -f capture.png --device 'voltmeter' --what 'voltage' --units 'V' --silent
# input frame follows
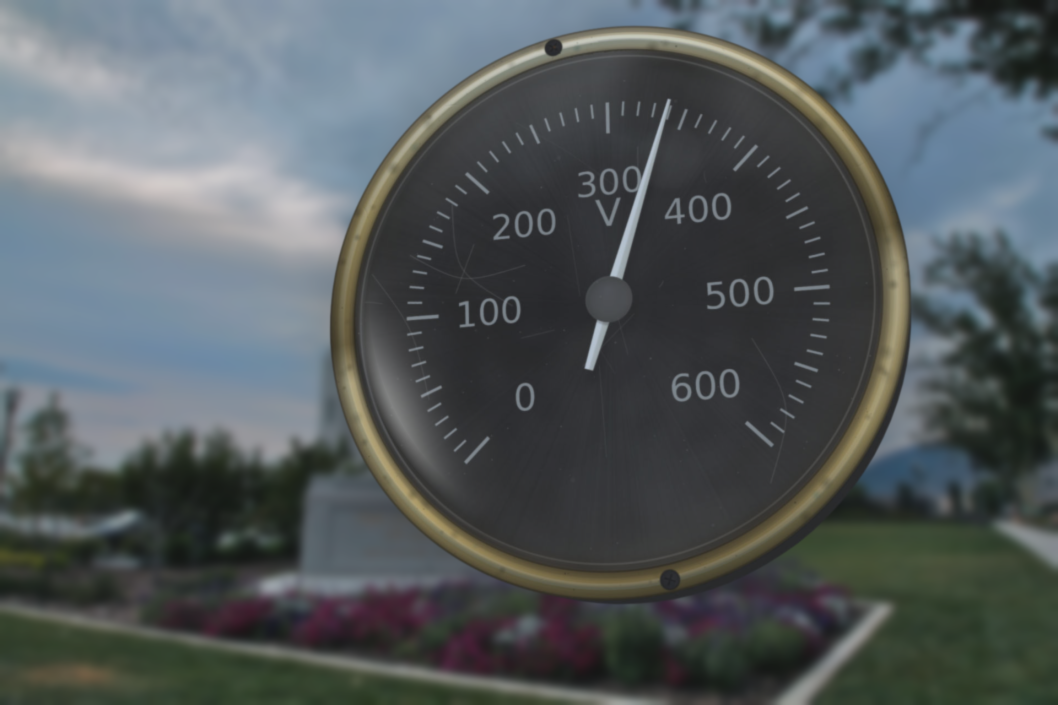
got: 340 V
